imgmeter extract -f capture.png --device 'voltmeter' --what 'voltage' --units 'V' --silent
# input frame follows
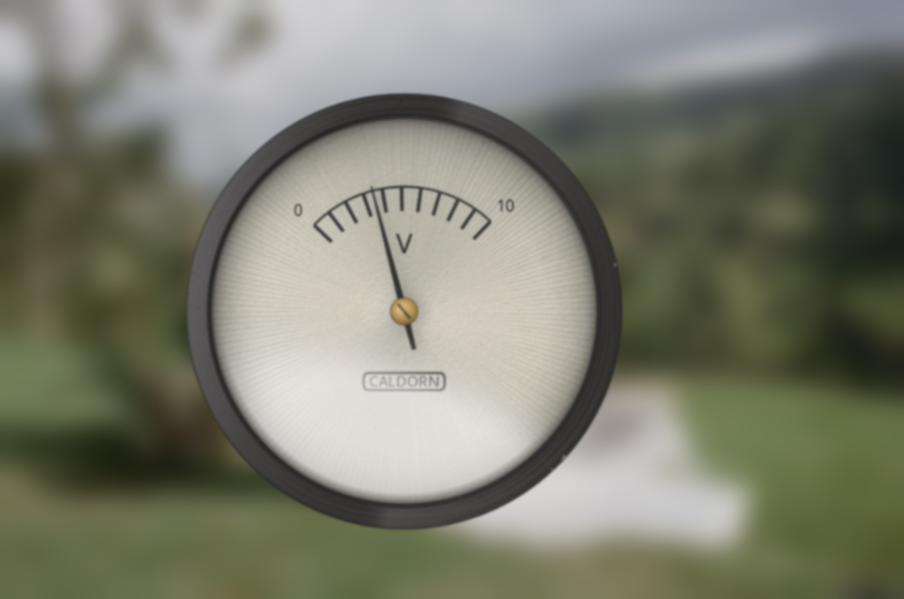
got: 3.5 V
